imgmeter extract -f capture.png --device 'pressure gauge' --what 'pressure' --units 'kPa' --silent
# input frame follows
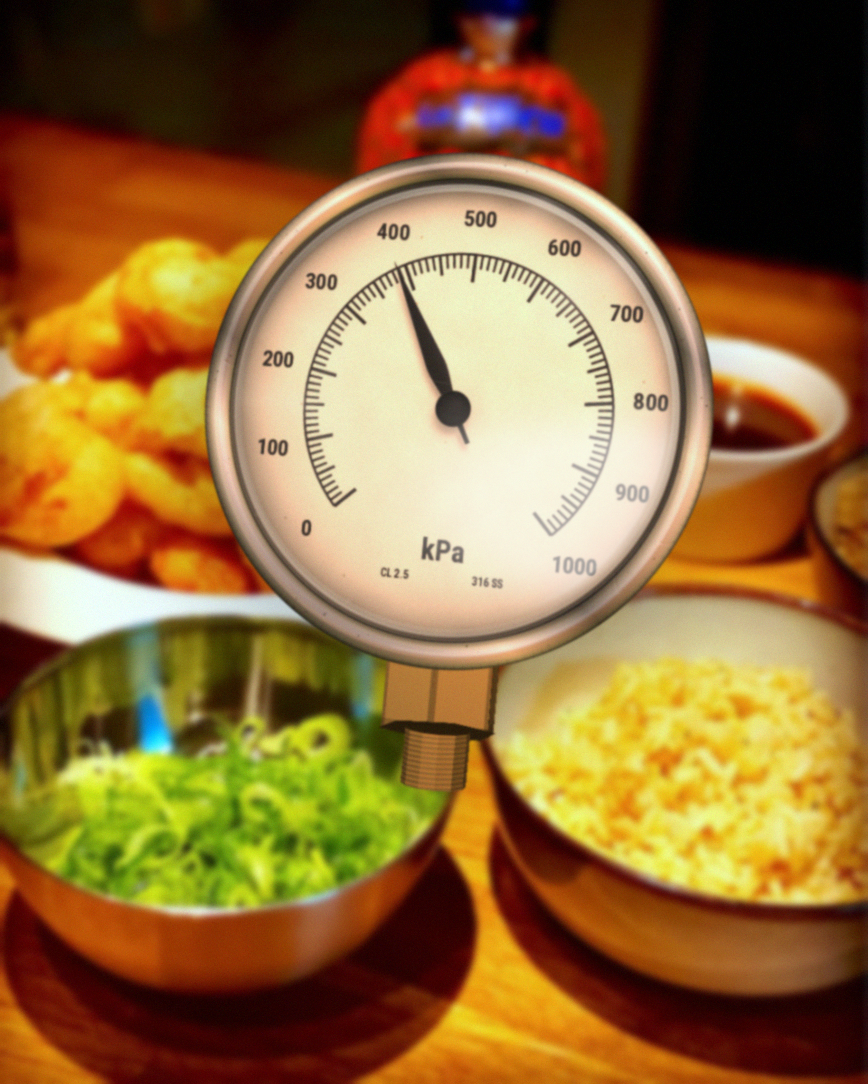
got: 390 kPa
